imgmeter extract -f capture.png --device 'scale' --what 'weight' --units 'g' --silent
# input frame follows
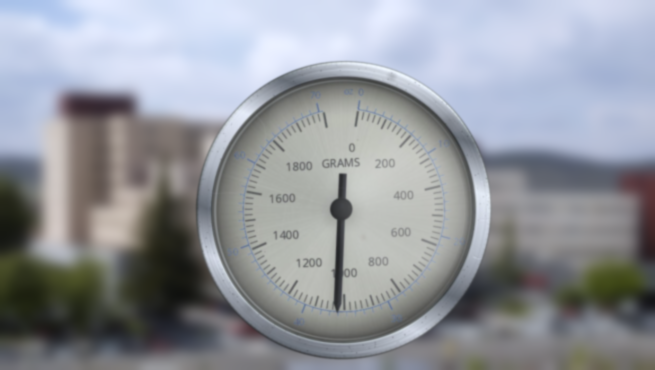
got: 1020 g
